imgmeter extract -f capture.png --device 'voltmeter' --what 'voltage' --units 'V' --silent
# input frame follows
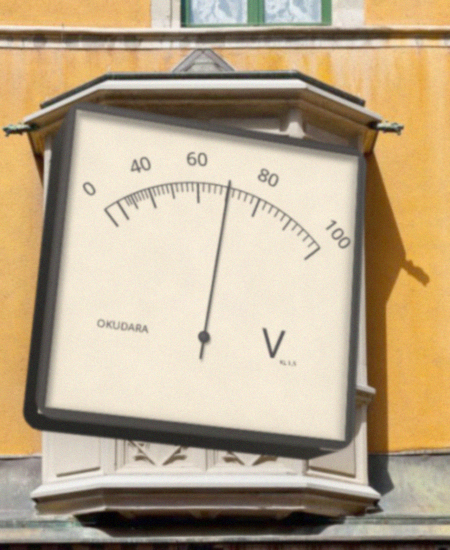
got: 70 V
